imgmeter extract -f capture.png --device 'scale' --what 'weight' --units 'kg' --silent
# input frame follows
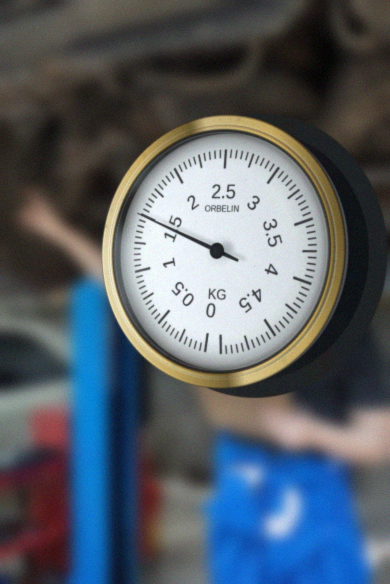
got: 1.5 kg
